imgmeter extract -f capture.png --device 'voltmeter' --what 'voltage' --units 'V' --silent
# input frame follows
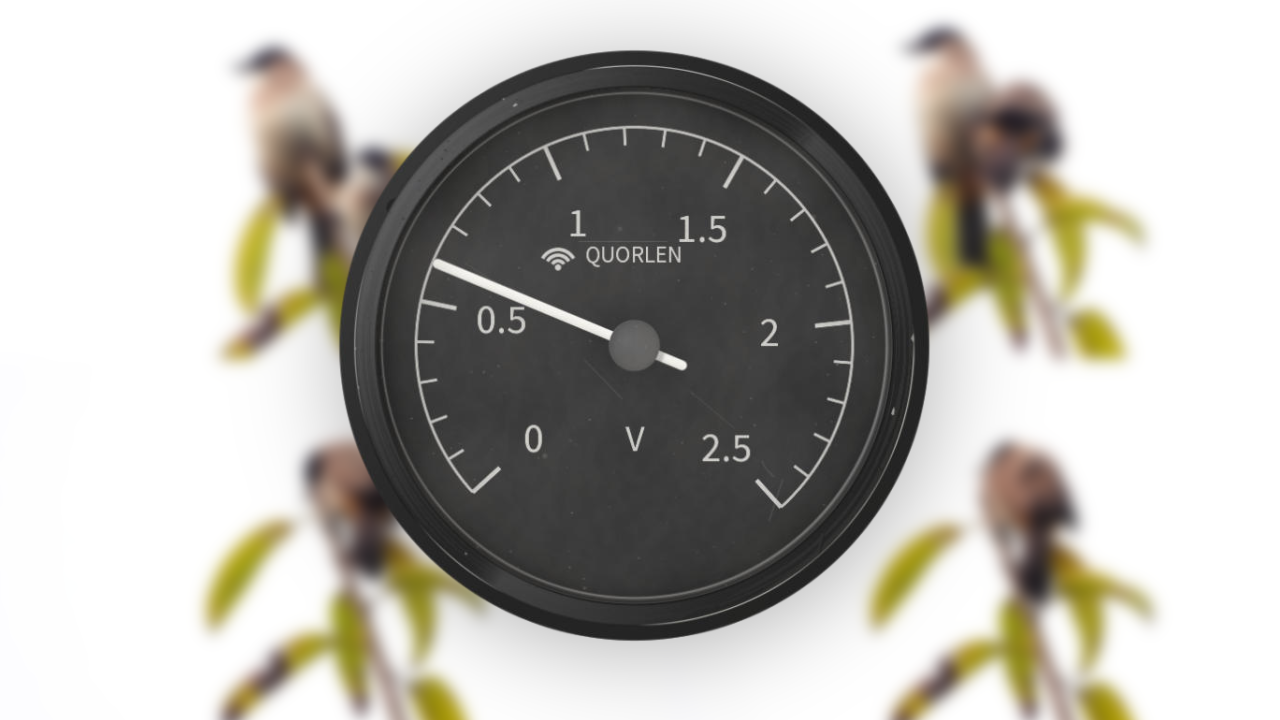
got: 0.6 V
